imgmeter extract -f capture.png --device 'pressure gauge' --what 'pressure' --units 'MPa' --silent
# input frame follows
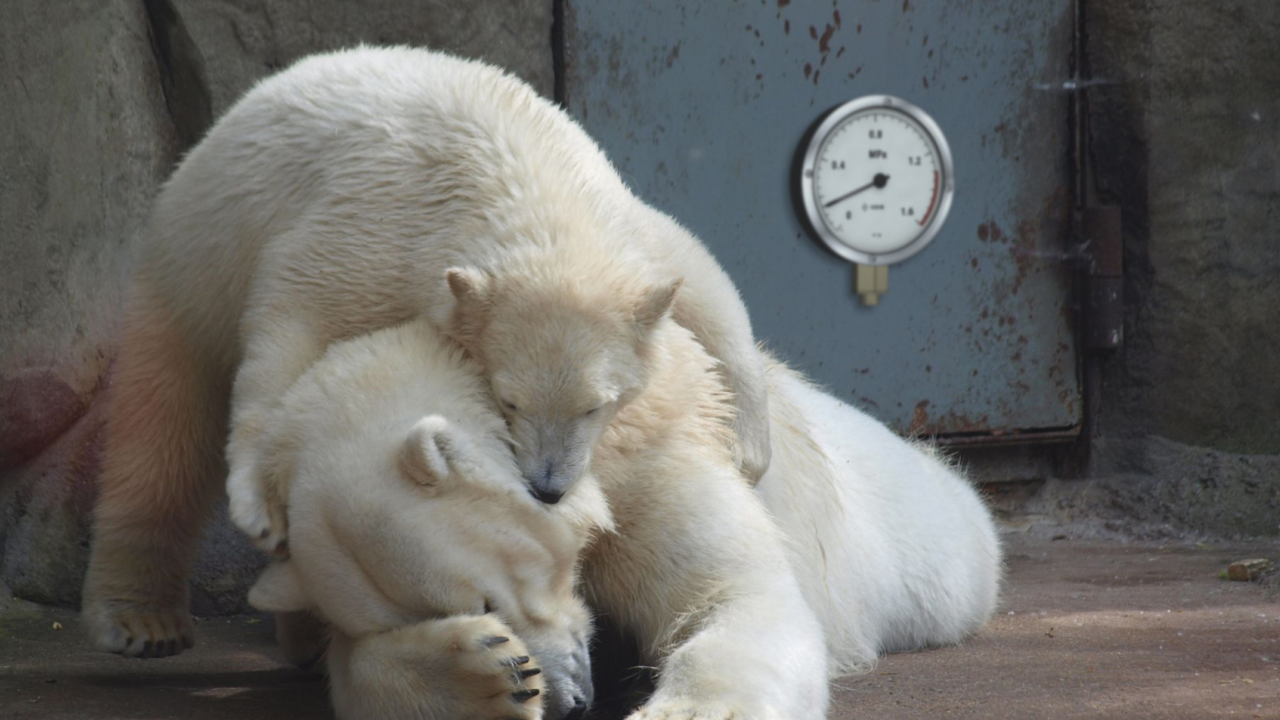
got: 0.15 MPa
